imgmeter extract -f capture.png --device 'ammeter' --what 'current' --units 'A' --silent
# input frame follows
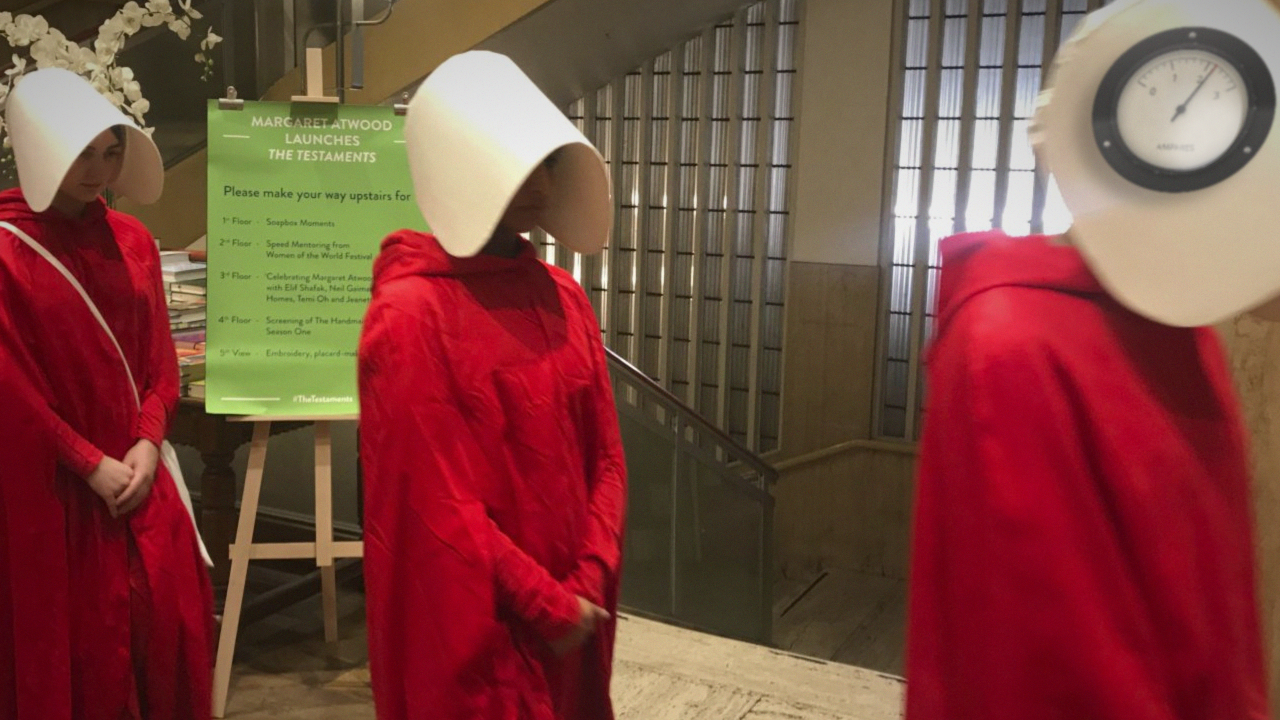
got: 2.2 A
